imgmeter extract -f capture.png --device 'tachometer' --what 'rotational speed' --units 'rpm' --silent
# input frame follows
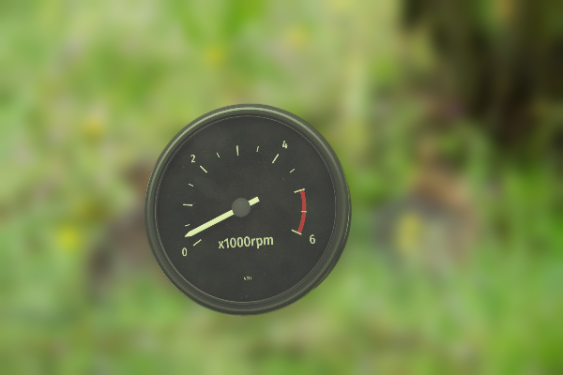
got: 250 rpm
